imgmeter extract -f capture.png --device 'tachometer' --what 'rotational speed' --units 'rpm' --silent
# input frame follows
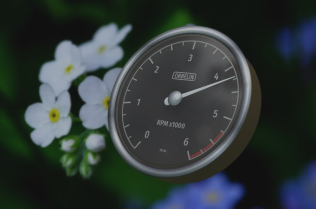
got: 4250 rpm
